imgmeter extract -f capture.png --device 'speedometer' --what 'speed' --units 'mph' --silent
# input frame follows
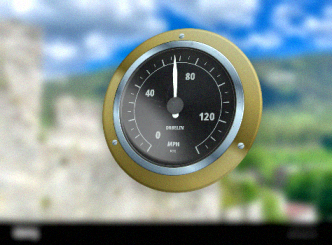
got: 67.5 mph
